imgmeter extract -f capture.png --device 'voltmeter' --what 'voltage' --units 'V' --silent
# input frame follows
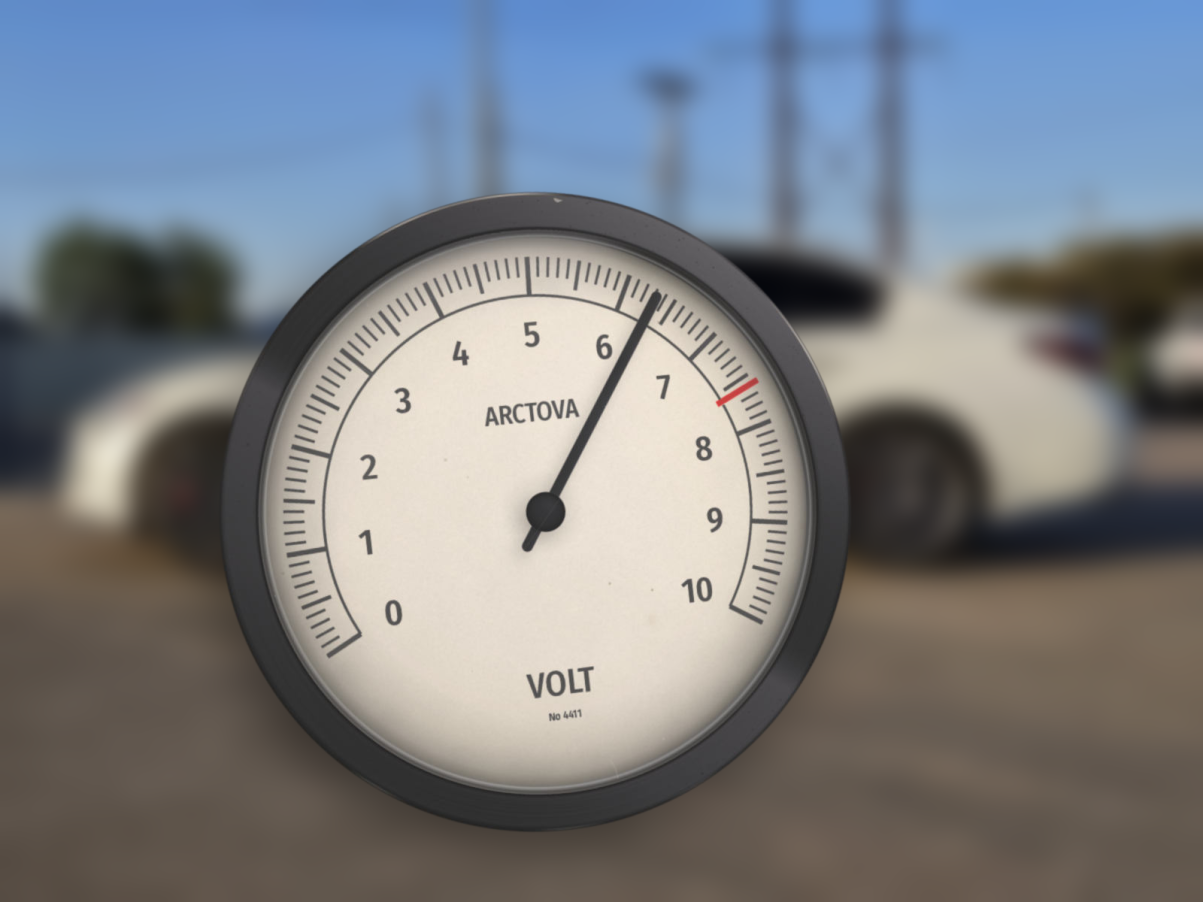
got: 6.3 V
